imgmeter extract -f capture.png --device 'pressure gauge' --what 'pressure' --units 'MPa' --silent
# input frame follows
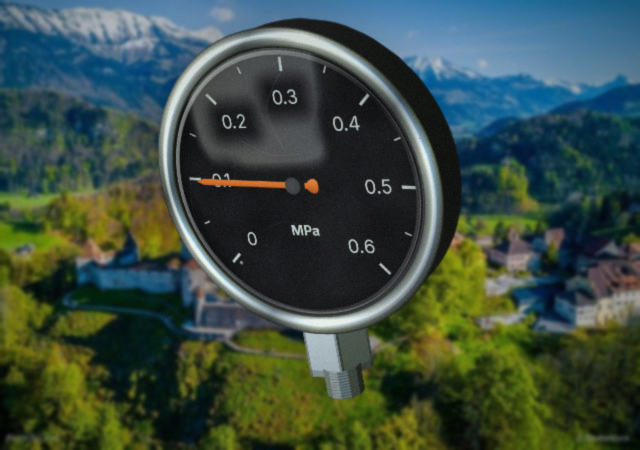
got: 0.1 MPa
